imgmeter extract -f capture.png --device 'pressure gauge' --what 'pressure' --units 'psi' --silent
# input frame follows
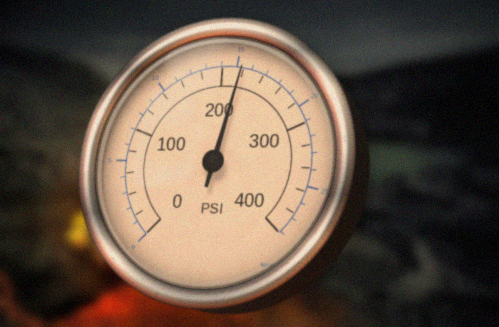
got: 220 psi
